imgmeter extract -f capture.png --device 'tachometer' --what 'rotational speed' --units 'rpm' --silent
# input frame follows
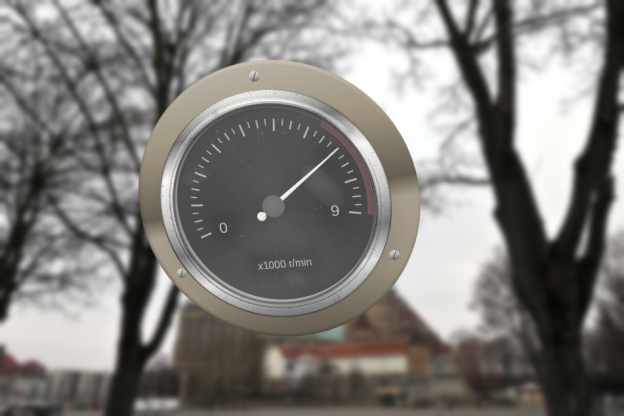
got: 7000 rpm
